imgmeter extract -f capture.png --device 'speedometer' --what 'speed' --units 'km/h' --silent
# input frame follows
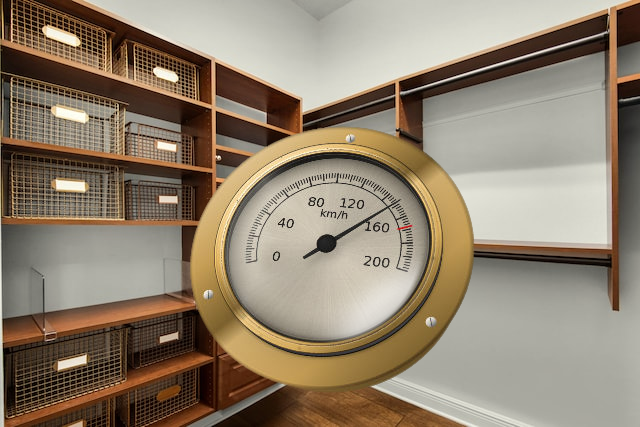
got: 150 km/h
